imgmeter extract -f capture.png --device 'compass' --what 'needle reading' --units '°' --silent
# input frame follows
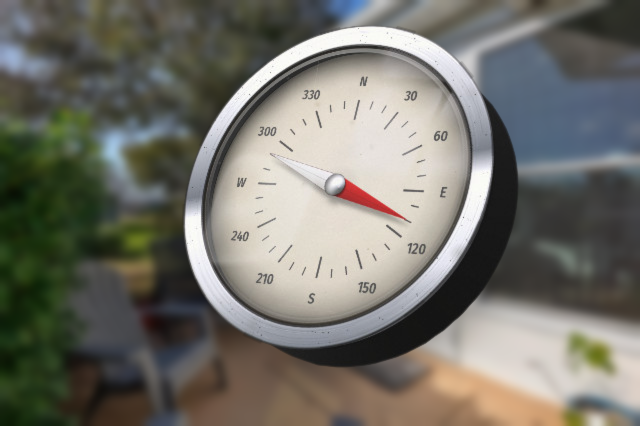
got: 110 °
